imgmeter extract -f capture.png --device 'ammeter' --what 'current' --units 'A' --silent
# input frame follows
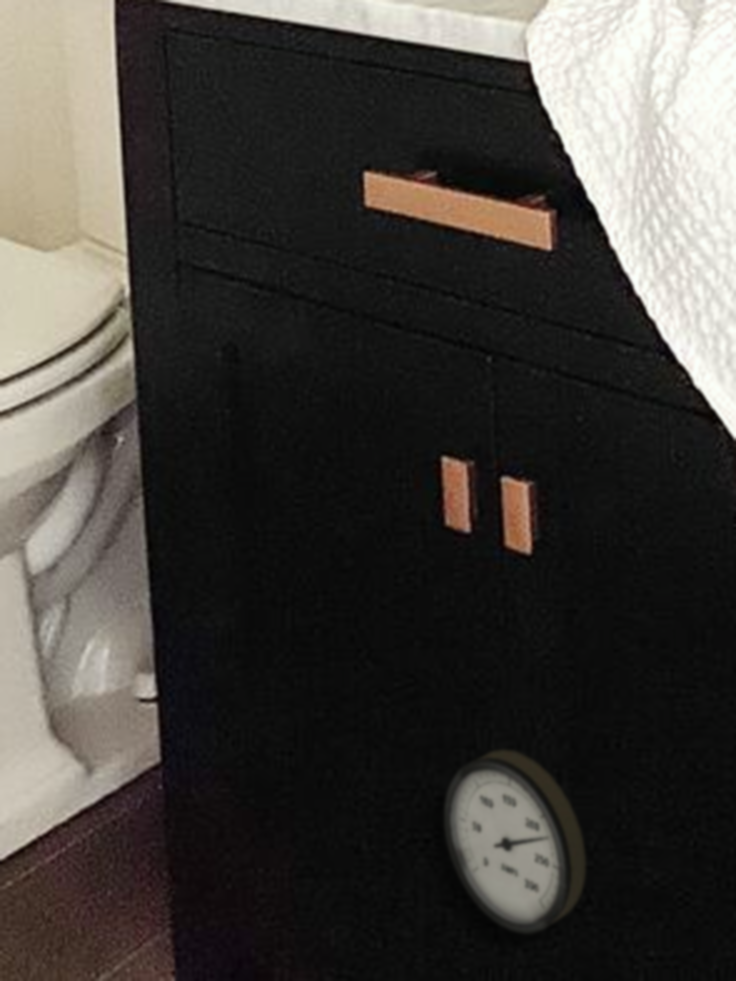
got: 220 A
